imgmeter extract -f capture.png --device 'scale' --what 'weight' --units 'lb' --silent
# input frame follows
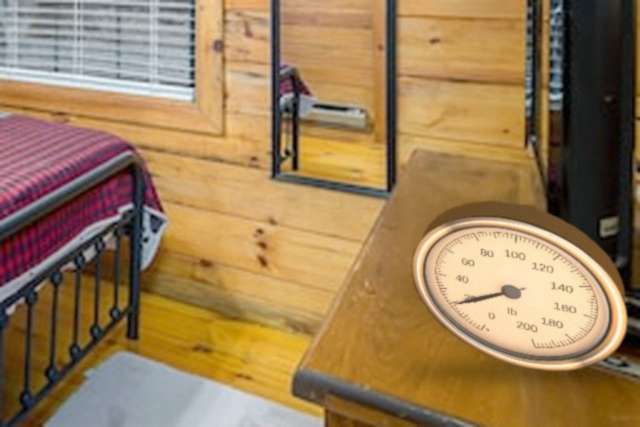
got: 20 lb
